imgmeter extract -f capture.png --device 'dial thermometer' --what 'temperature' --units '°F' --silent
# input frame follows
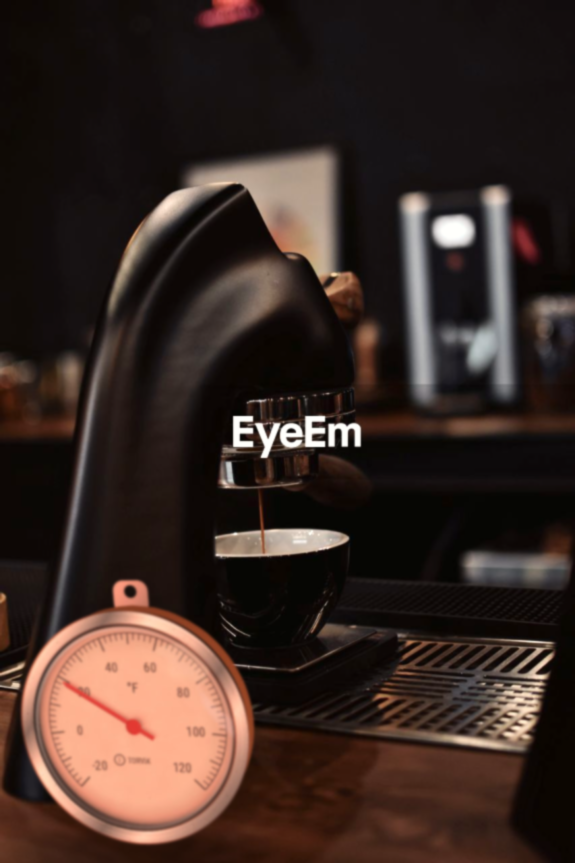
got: 20 °F
